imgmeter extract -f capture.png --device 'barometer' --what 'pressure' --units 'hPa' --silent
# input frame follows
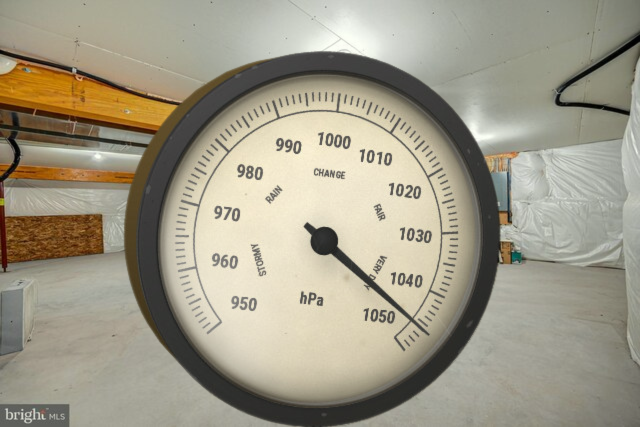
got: 1046 hPa
